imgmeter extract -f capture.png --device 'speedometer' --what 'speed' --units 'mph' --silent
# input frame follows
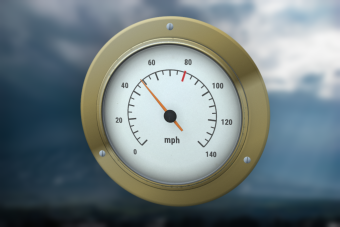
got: 50 mph
